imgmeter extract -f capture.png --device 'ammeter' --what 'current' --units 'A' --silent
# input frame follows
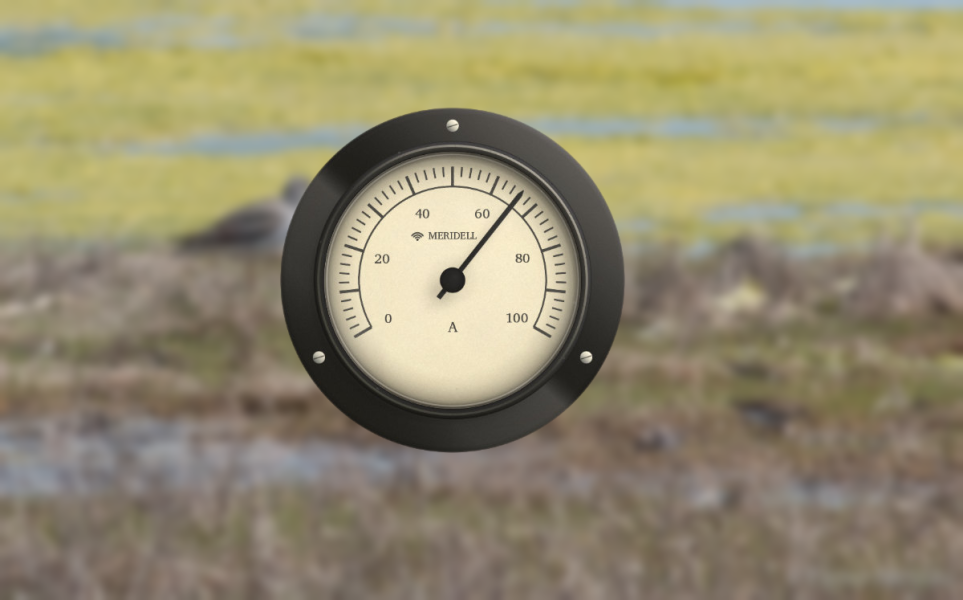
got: 66 A
